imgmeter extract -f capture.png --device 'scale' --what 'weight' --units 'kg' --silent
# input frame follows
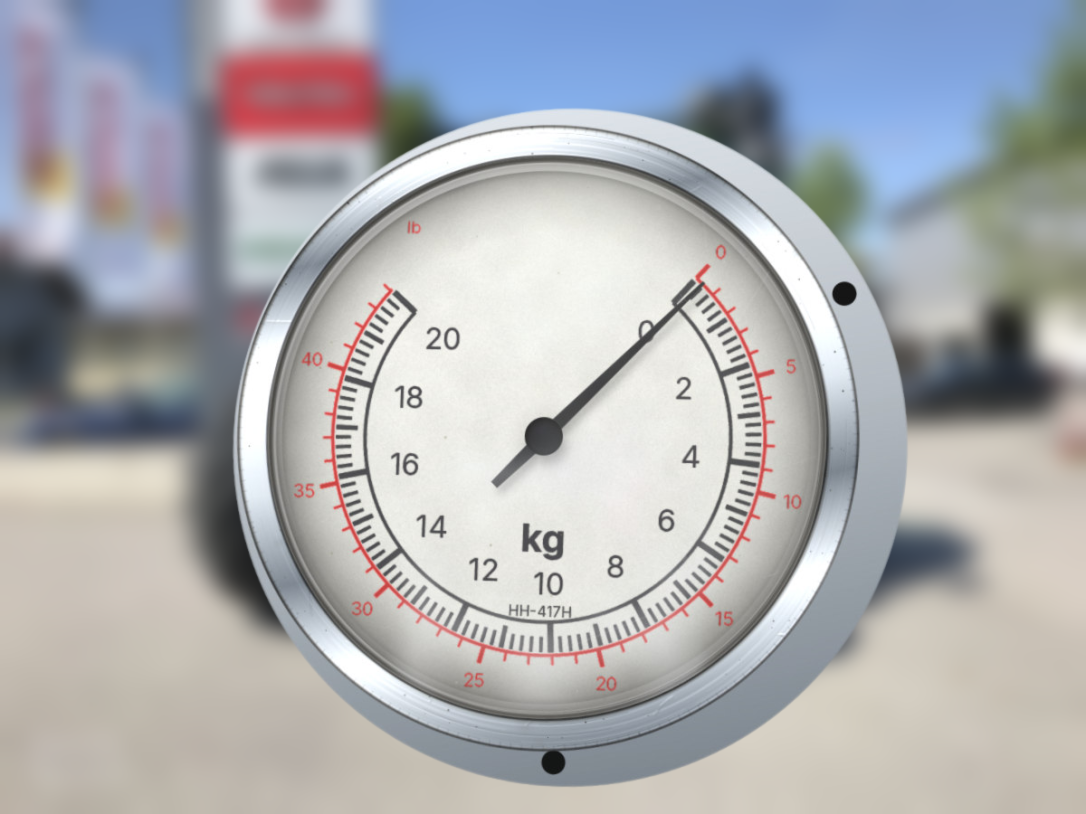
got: 0.2 kg
